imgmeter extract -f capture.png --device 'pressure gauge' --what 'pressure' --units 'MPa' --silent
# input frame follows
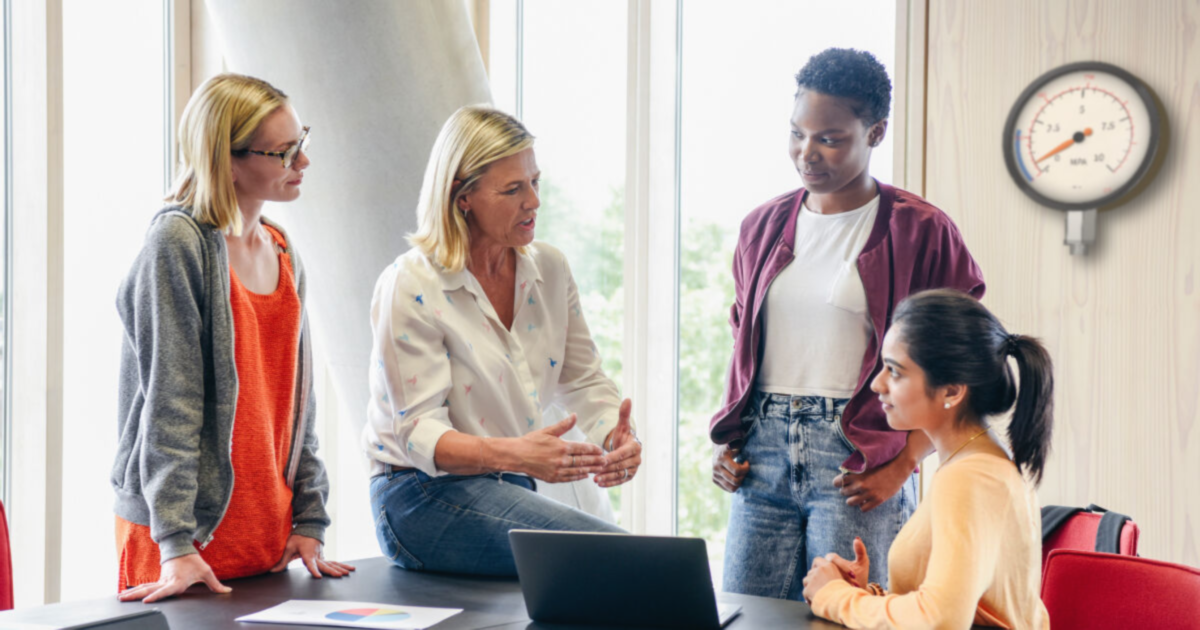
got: 0.5 MPa
